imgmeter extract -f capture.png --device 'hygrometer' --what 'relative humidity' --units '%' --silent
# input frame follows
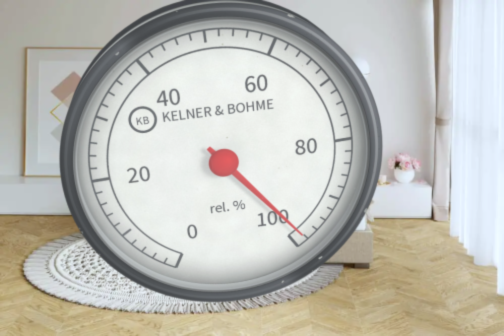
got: 98 %
